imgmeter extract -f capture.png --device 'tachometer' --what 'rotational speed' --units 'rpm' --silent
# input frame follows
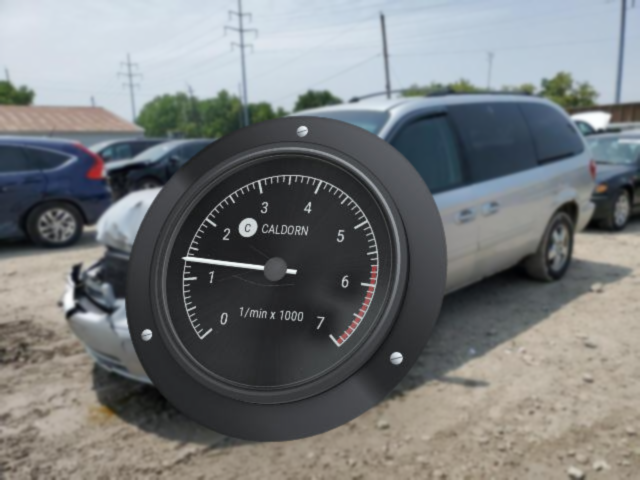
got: 1300 rpm
